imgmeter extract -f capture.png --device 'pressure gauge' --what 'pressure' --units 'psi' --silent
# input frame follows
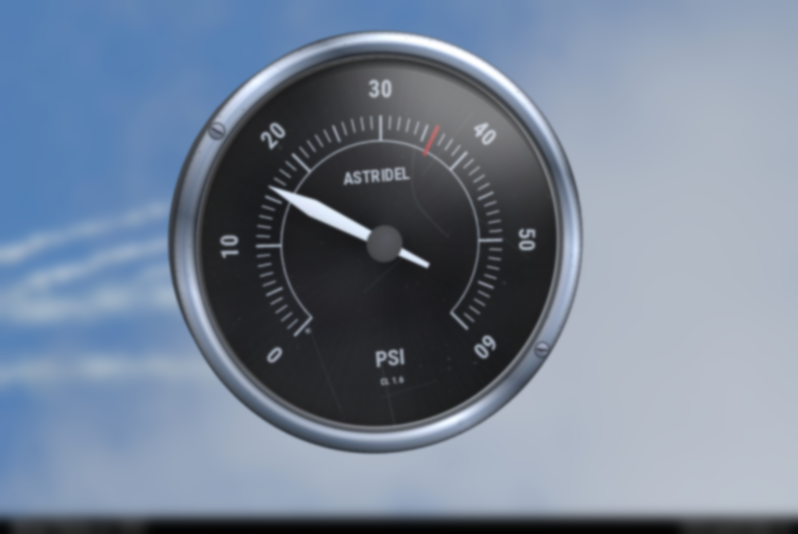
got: 16 psi
